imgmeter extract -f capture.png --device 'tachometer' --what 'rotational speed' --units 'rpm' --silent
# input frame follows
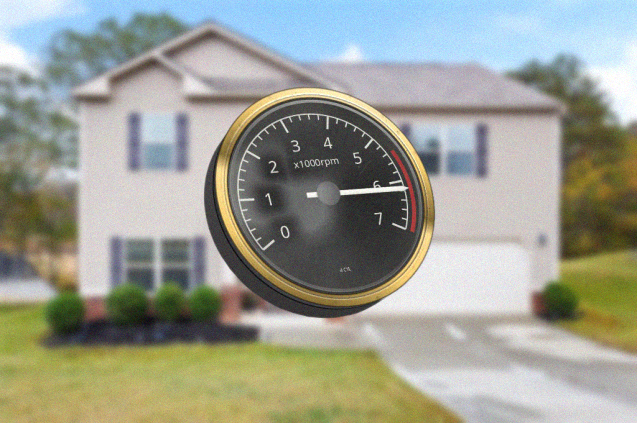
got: 6200 rpm
